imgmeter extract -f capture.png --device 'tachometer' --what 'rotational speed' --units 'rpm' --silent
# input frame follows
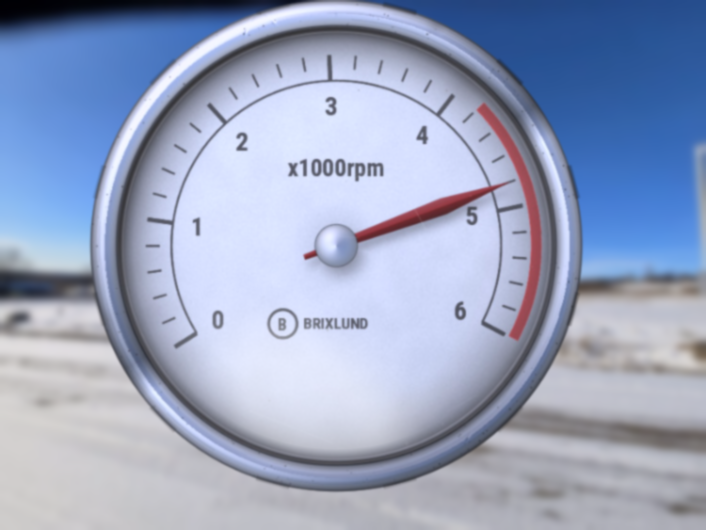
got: 4800 rpm
